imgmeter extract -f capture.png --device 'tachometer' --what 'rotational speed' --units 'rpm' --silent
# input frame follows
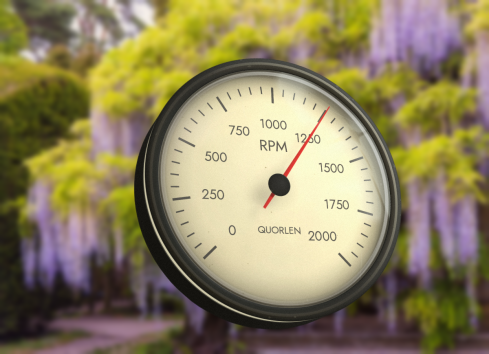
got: 1250 rpm
